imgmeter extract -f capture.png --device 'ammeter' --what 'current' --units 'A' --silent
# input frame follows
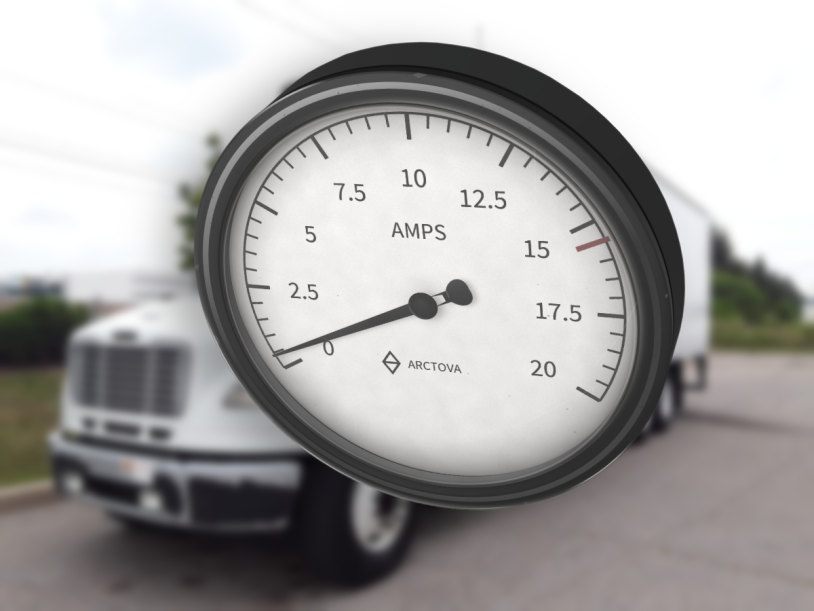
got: 0.5 A
